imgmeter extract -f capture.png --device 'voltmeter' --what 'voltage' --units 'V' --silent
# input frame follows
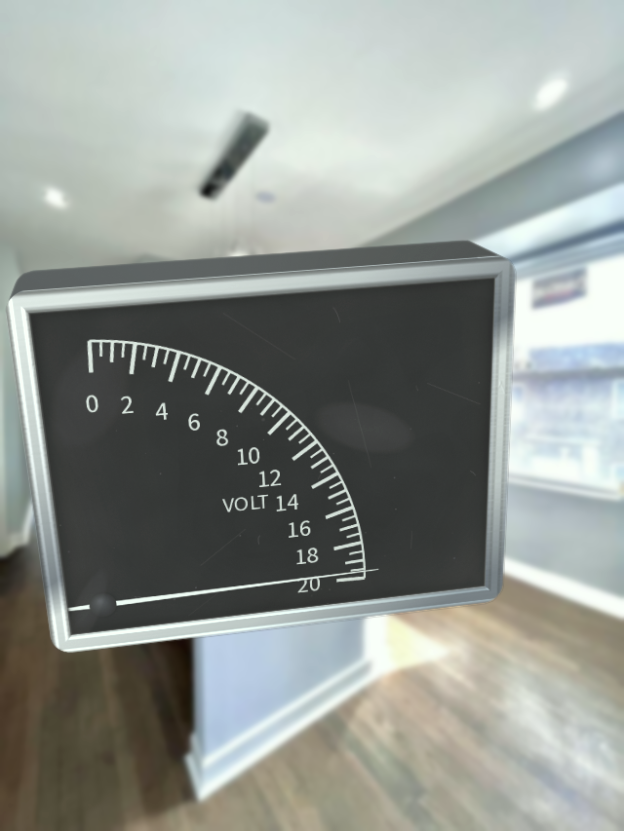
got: 19.5 V
